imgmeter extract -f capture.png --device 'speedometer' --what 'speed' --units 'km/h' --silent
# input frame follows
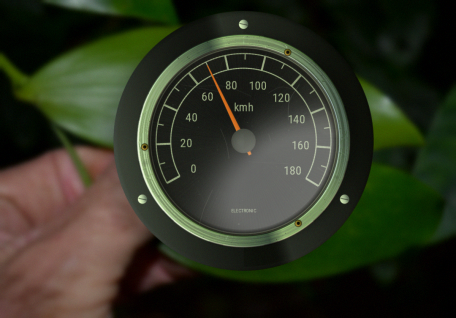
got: 70 km/h
